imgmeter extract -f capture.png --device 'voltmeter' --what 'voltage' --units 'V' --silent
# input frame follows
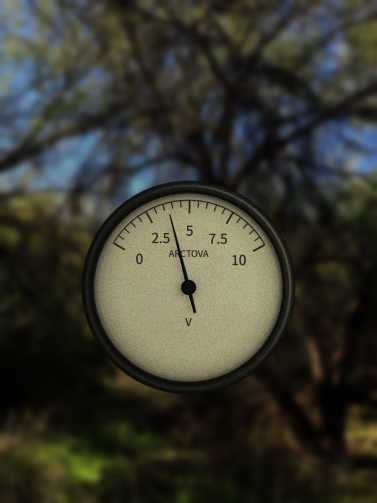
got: 3.75 V
